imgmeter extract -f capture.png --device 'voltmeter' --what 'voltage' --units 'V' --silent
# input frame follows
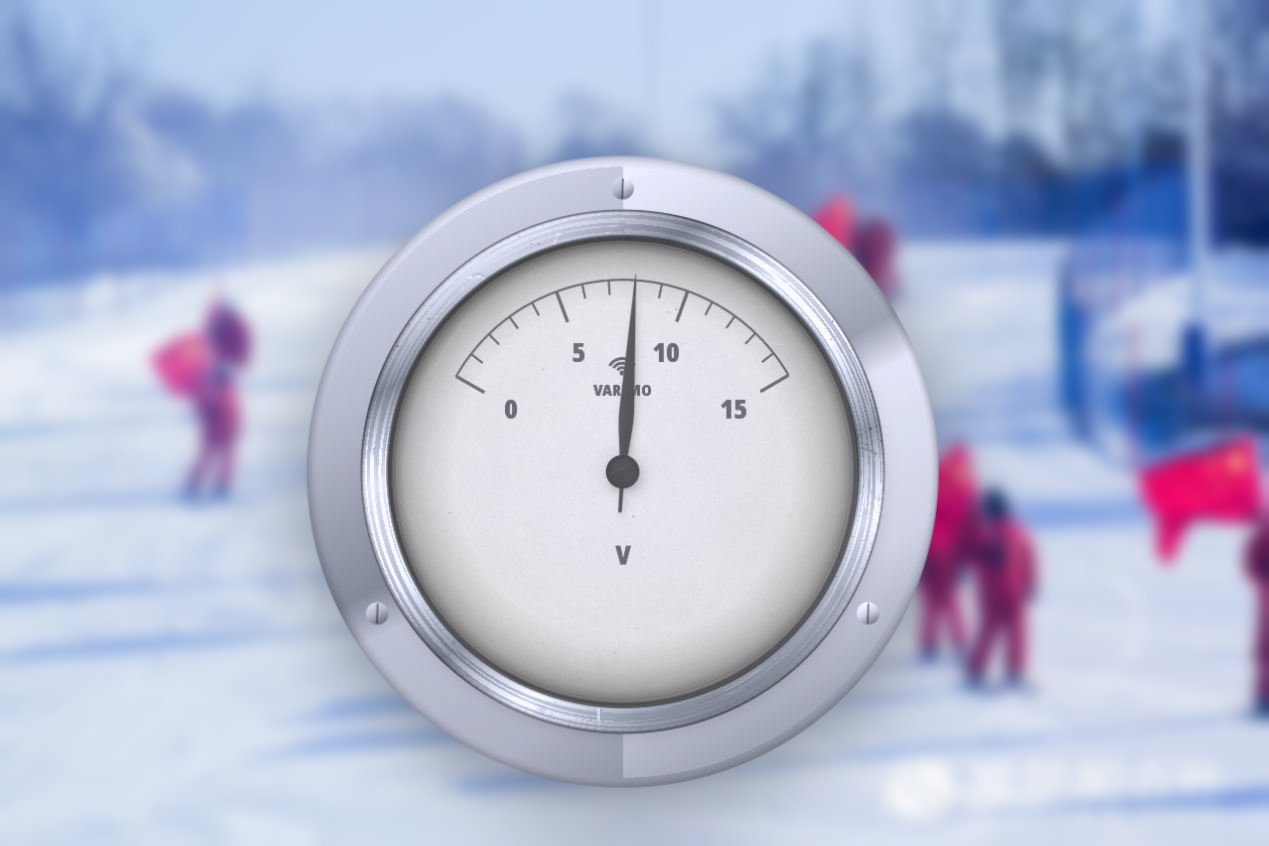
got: 8 V
